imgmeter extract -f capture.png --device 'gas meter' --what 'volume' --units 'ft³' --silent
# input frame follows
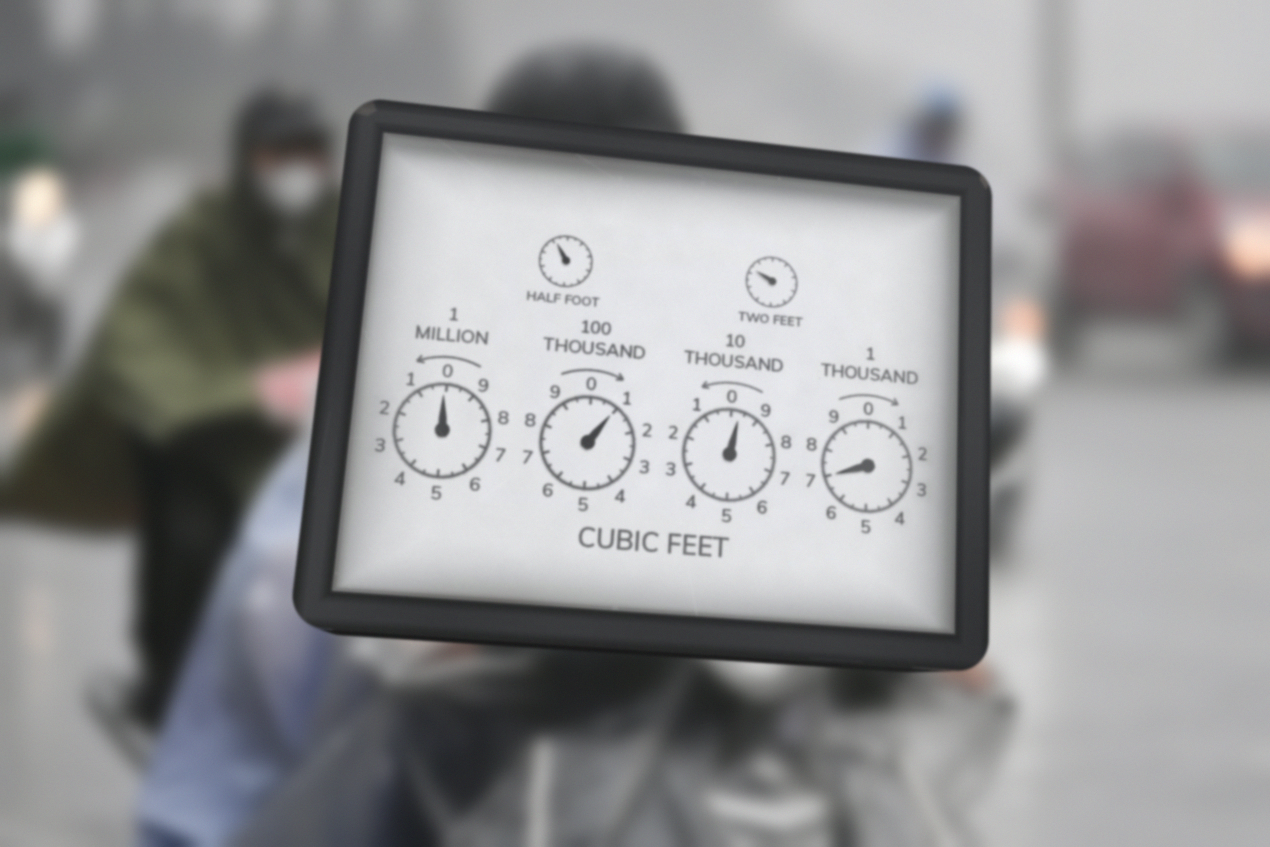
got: 9700 ft³
